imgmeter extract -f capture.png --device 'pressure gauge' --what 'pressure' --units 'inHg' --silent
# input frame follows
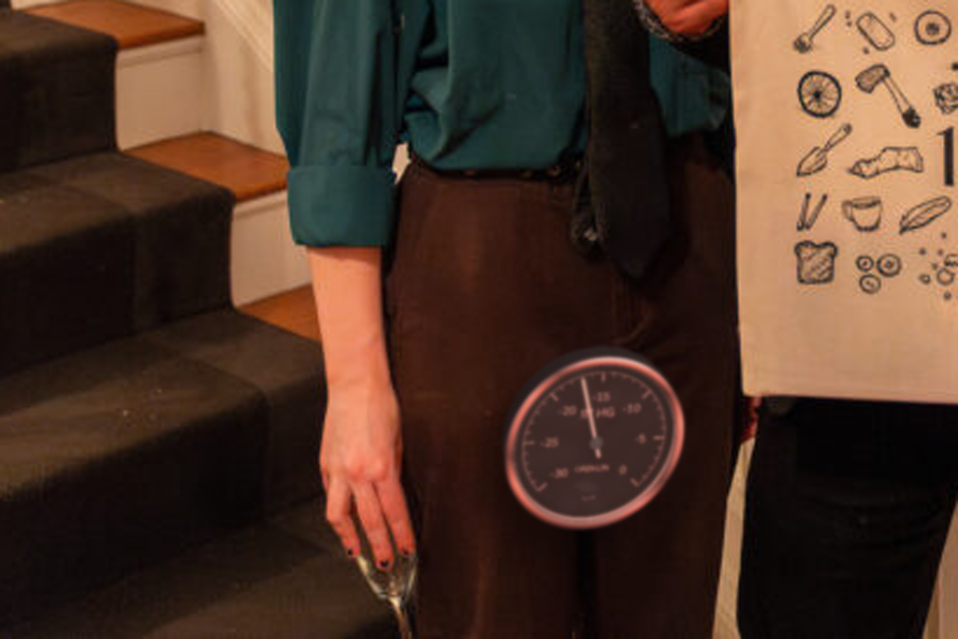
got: -17 inHg
